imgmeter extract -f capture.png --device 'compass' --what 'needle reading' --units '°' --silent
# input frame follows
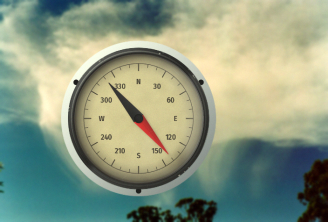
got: 140 °
